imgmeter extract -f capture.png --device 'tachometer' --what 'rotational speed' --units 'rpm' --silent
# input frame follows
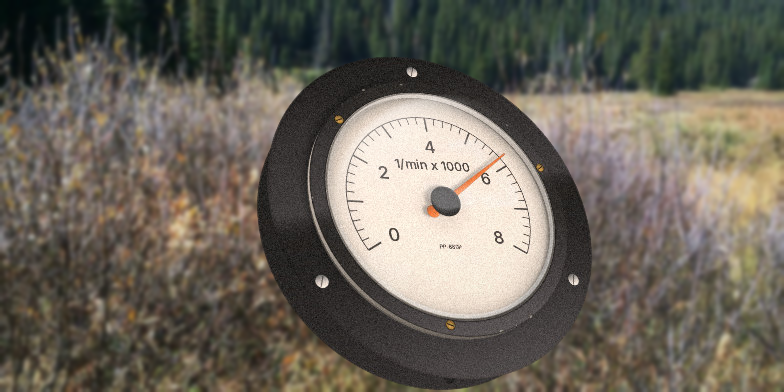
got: 5800 rpm
